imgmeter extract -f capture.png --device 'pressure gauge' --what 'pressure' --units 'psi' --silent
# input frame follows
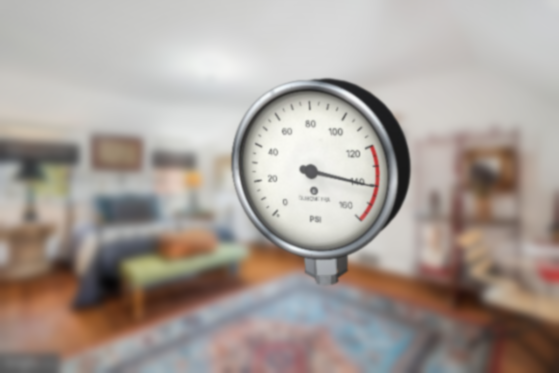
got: 140 psi
